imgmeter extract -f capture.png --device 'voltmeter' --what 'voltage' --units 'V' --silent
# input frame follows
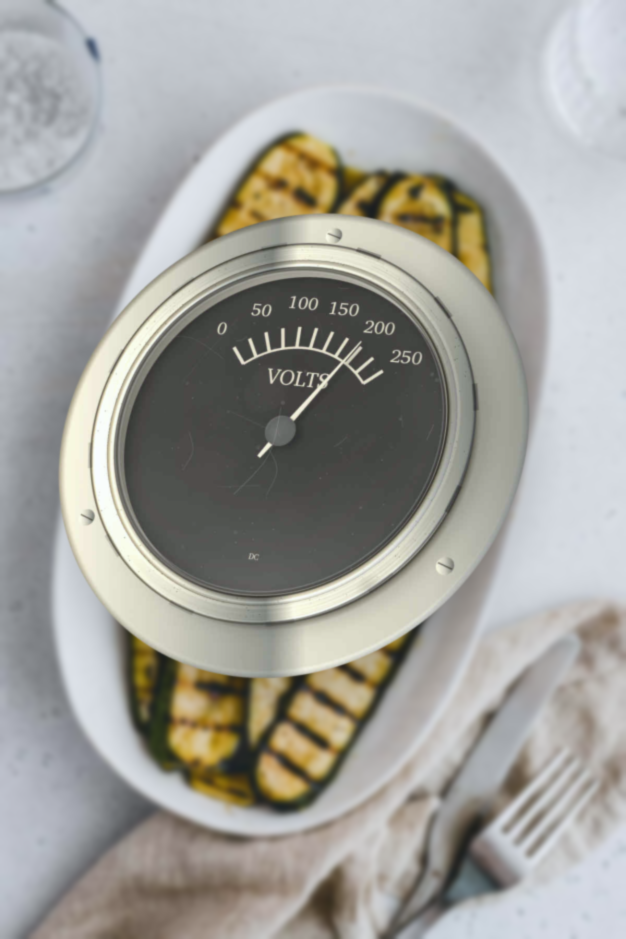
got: 200 V
